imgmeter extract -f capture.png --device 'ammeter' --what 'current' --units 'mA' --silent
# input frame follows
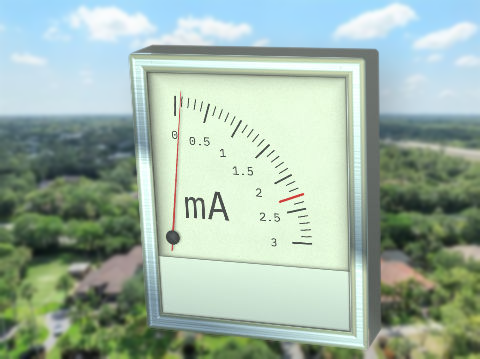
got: 0.1 mA
